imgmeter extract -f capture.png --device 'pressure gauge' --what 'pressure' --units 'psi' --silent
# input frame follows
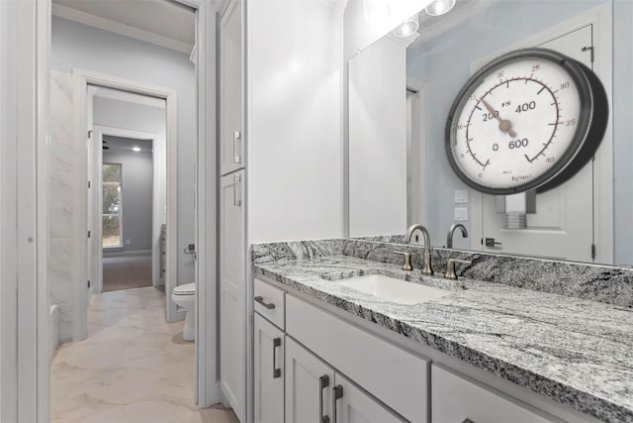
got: 225 psi
